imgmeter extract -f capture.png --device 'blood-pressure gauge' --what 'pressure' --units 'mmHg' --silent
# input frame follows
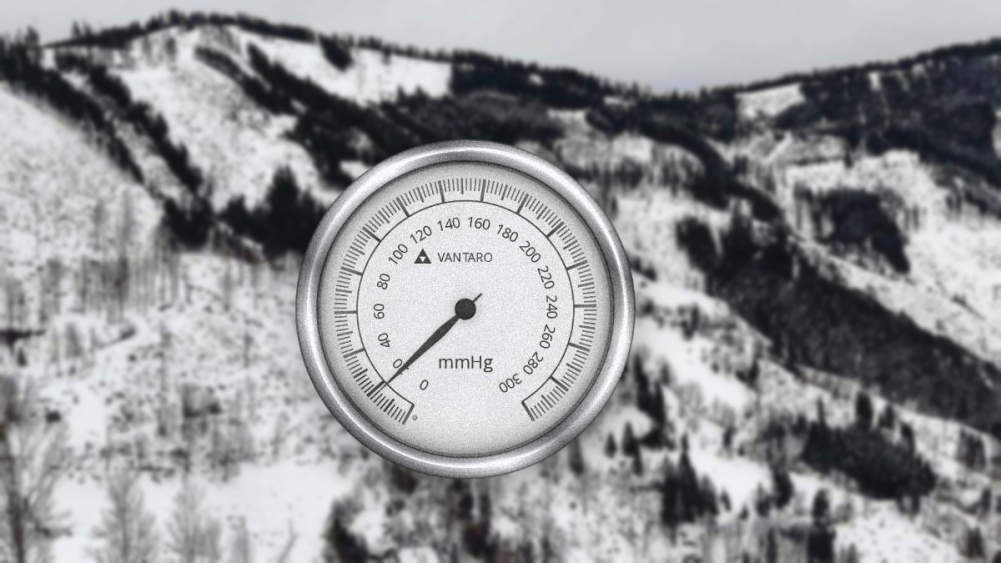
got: 18 mmHg
